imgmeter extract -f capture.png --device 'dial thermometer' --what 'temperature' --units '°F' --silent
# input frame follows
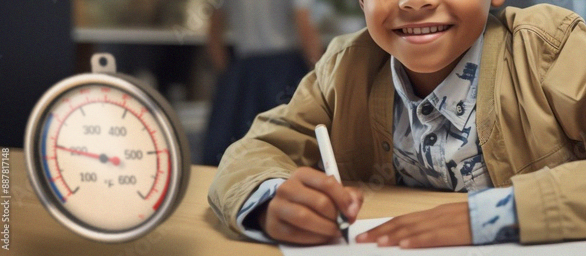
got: 200 °F
